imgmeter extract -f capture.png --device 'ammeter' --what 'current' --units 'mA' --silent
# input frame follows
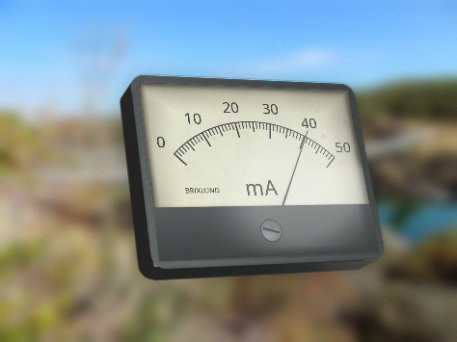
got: 40 mA
